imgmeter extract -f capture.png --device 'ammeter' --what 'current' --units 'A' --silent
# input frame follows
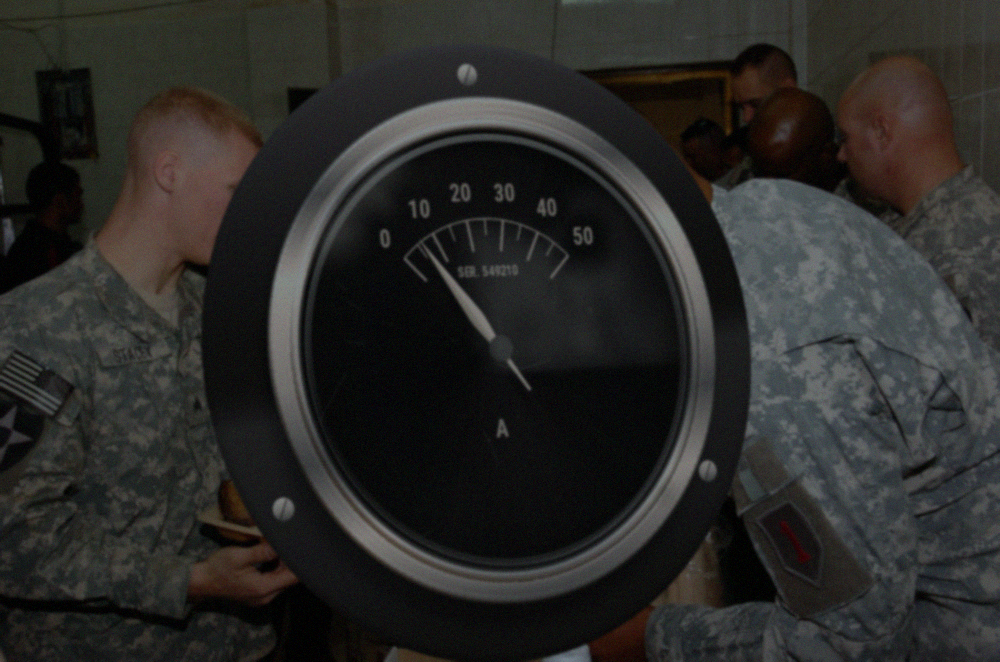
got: 5 A
